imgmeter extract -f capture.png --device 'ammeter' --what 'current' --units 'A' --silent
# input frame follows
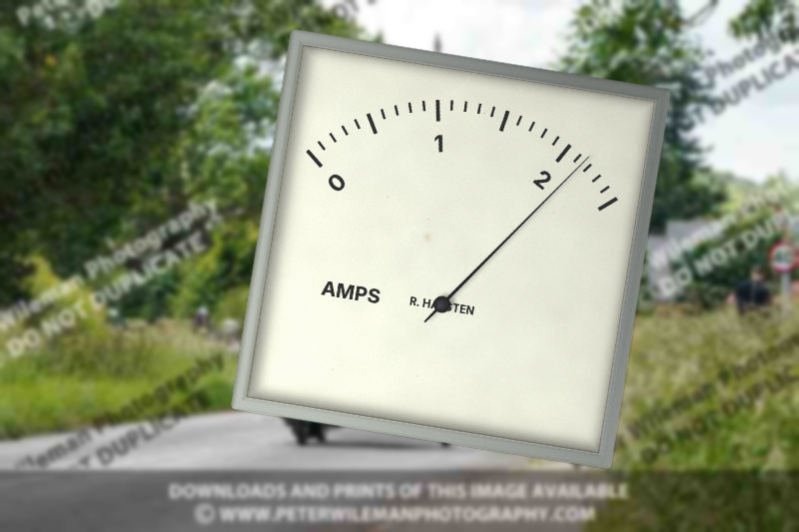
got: 2.15 A
